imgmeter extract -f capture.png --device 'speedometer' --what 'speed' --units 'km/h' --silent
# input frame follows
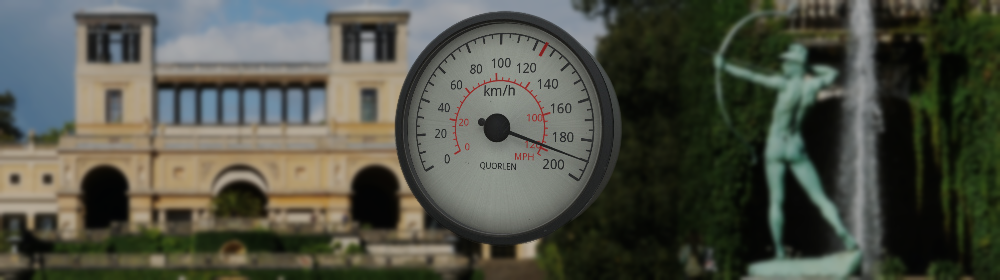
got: 190 km/h
